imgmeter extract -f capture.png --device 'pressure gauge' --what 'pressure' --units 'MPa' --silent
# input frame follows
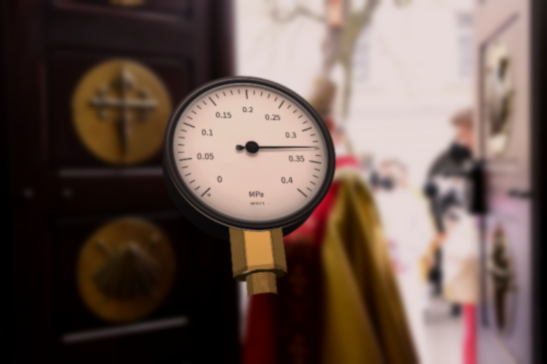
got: 0.33 MPa
